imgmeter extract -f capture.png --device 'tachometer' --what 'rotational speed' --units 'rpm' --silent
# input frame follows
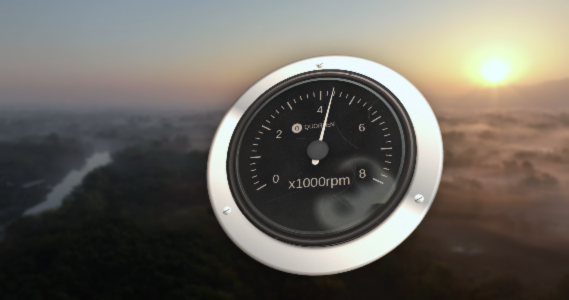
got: 4400 rpm
